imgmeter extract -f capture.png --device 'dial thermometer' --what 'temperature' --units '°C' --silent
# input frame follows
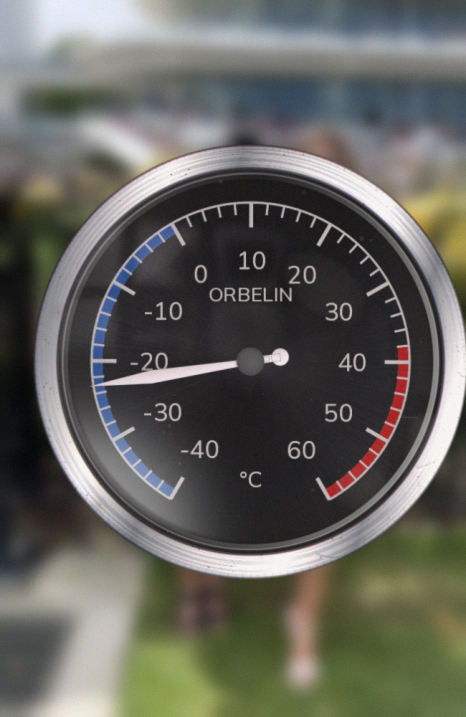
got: -23 °C
